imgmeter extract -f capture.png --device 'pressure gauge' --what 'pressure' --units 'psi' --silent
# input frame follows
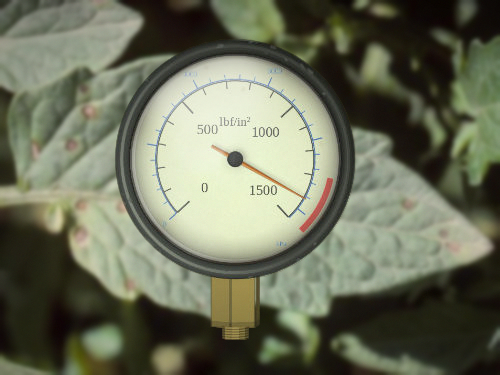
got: 1400 psi
